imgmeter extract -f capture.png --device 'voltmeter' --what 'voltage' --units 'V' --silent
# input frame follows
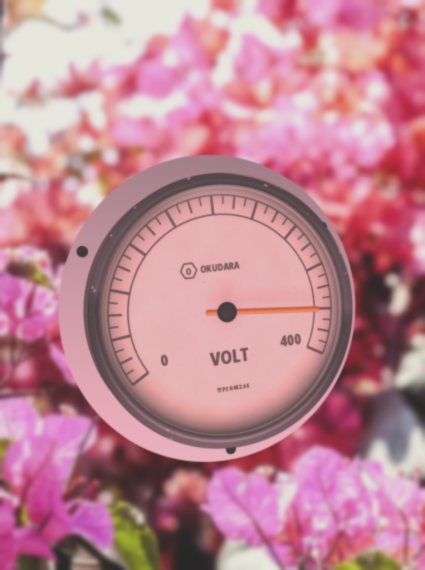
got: 360 V
